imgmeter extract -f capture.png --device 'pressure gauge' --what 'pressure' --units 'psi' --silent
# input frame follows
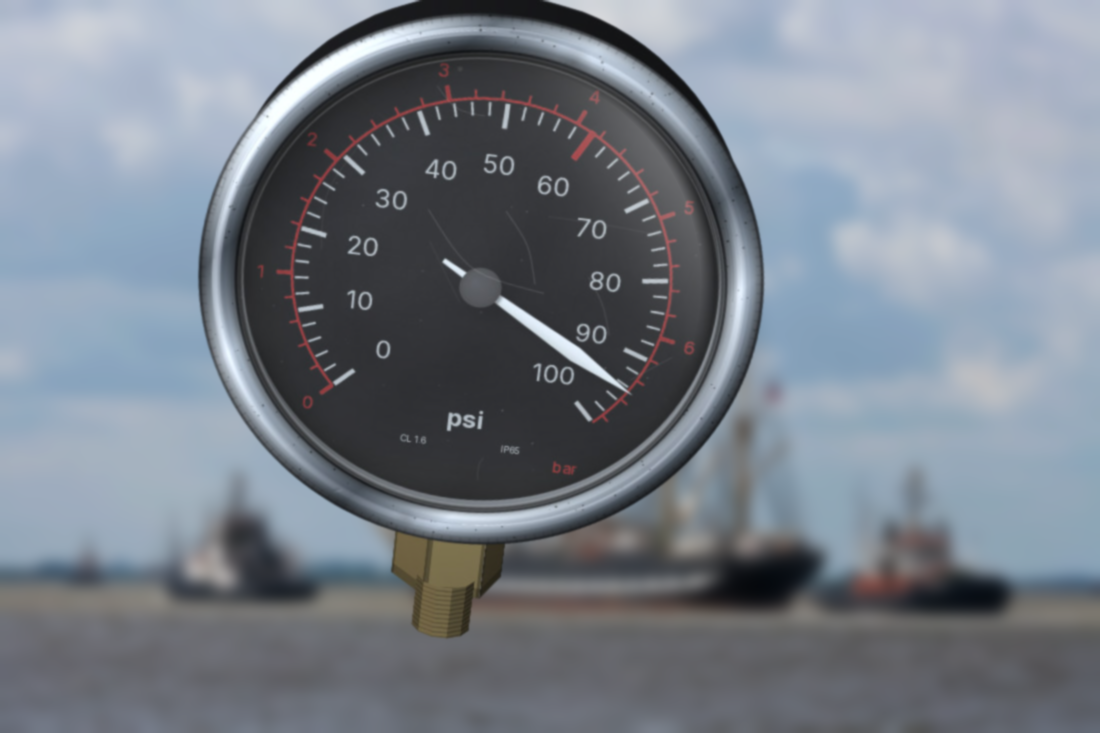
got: 94 psi
